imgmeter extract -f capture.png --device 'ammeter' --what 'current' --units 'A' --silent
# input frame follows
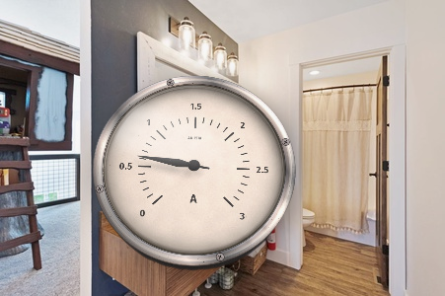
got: 0.6 A
